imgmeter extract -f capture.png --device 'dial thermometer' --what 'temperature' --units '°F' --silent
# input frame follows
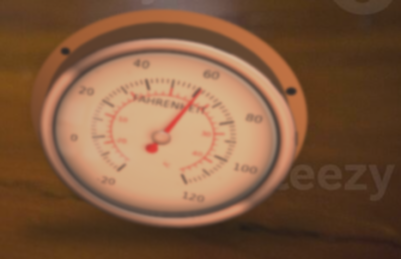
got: 60 °F
